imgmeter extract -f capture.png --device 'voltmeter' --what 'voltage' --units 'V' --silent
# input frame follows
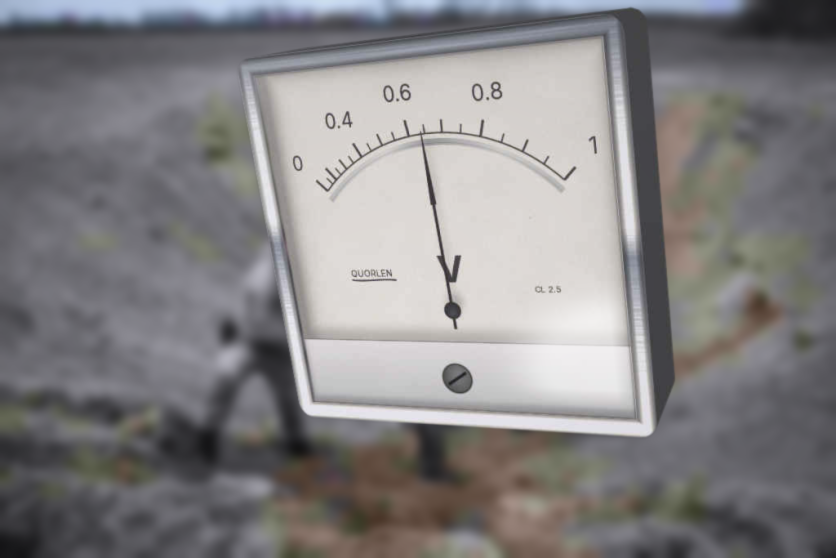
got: 0.65 V
